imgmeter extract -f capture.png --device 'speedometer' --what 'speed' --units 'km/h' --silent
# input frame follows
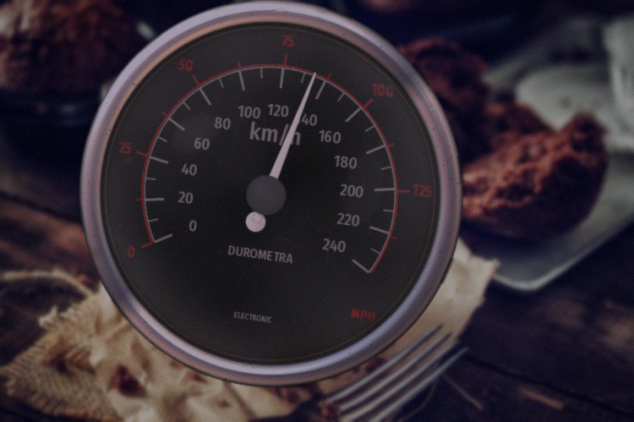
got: 135 km/h
